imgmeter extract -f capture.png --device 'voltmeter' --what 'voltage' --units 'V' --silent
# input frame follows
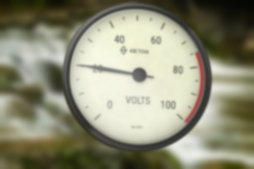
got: 20 V
